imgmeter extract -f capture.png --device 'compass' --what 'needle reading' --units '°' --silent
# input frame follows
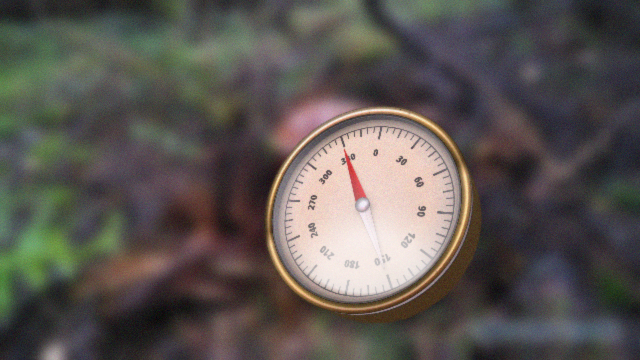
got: 330 °
